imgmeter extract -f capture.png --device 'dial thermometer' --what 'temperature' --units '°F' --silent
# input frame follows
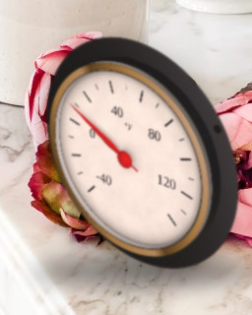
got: 10 °F
